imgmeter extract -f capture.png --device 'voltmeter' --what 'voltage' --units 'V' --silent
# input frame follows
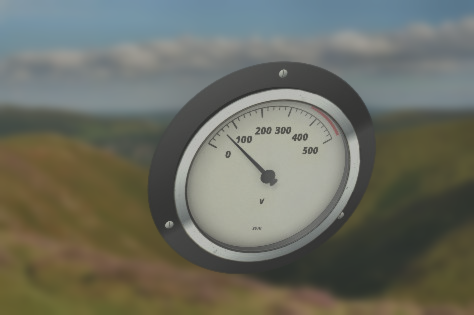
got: 60 V
